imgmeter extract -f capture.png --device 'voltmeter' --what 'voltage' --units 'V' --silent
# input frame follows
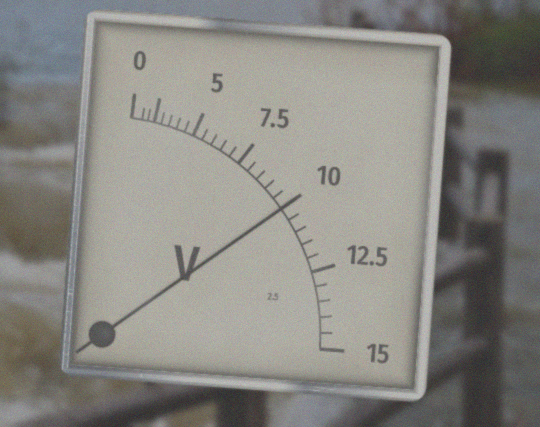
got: 10 V
